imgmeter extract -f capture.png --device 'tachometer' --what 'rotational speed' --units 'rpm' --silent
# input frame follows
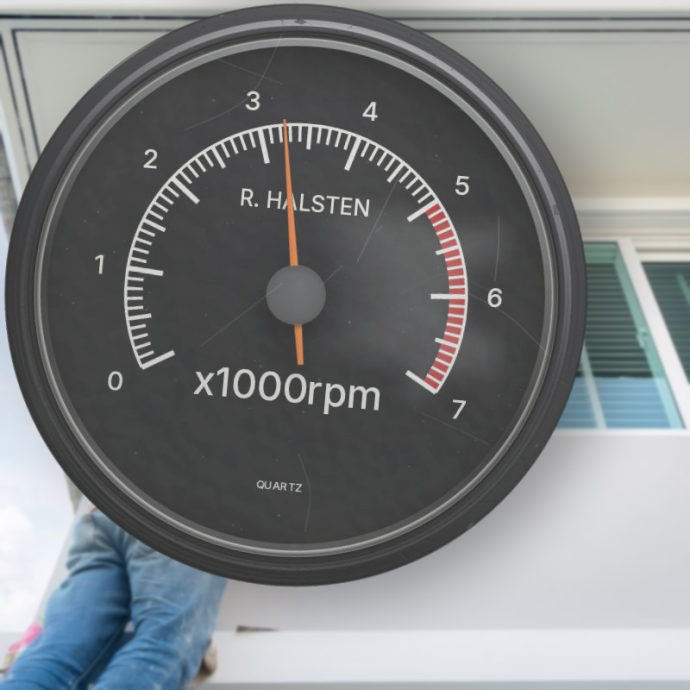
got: 3250 rpm
